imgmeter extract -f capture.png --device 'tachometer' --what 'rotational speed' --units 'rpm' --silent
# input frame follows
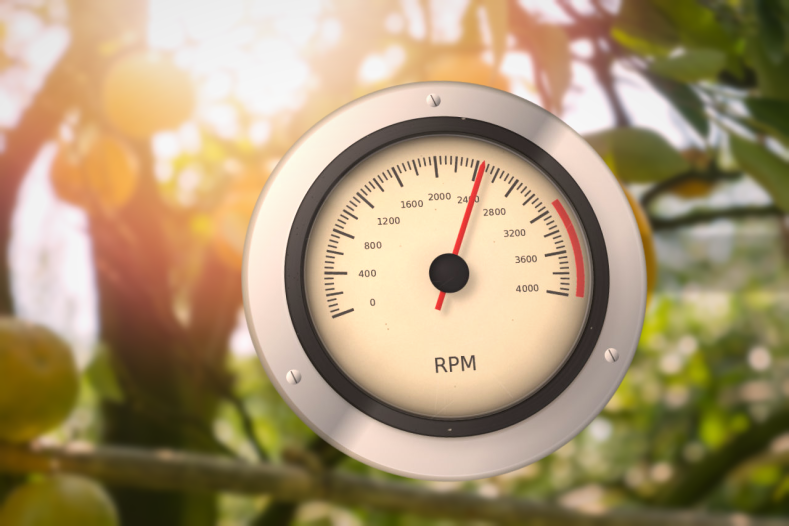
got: 2450 rpm
